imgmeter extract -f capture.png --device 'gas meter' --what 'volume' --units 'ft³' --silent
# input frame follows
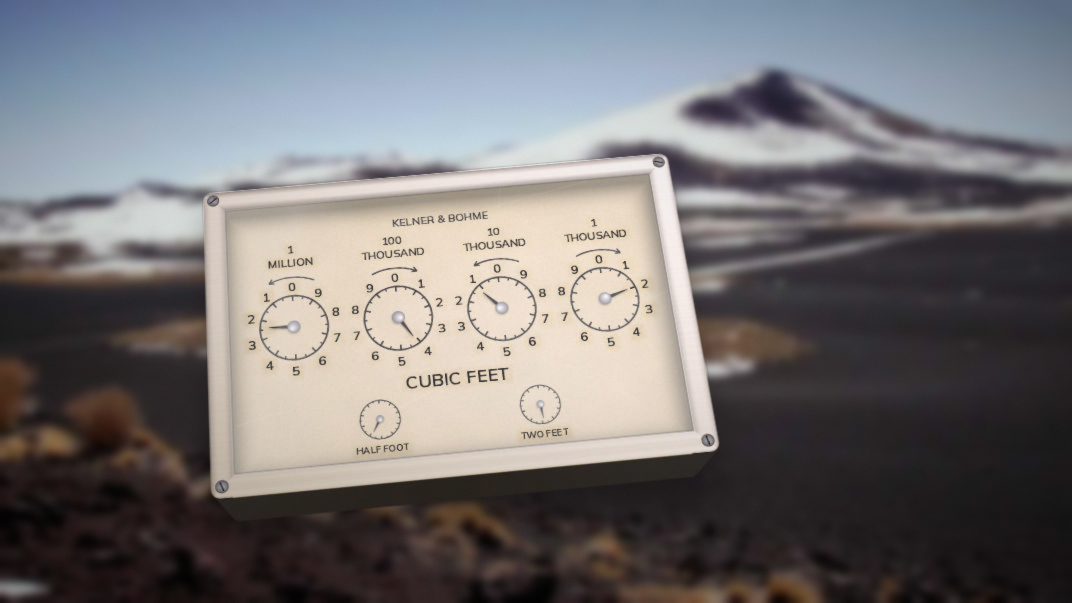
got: 241200 ft³
